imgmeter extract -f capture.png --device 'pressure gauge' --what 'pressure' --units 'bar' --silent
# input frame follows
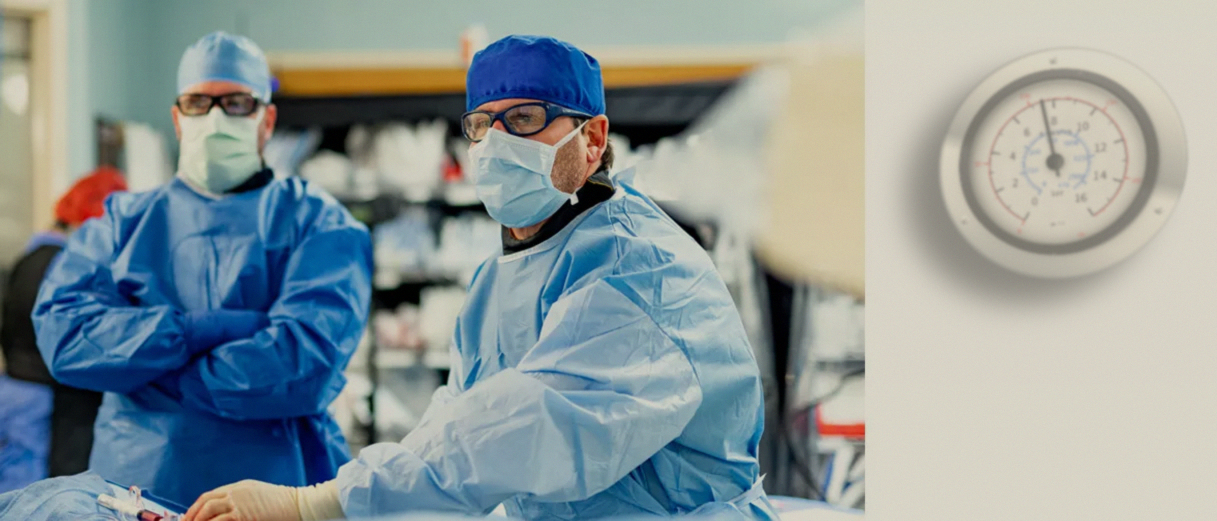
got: 7.5 bar
